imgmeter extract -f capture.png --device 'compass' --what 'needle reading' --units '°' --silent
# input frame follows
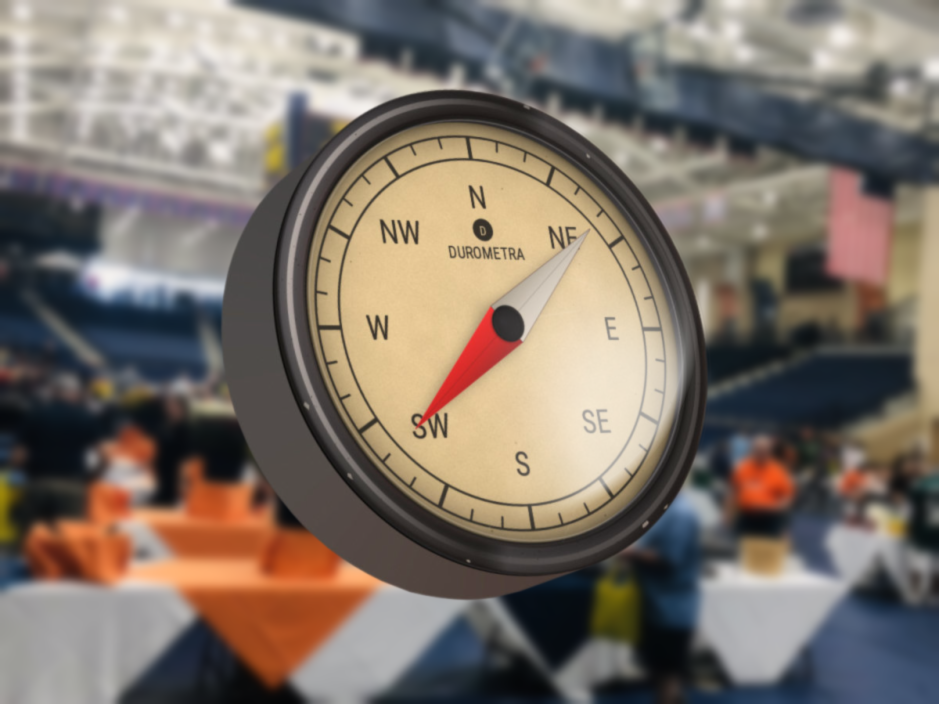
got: 230 °
